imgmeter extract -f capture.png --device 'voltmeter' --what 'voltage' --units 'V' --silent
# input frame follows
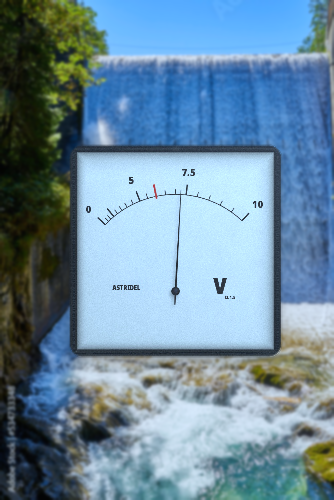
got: 7.25 V
